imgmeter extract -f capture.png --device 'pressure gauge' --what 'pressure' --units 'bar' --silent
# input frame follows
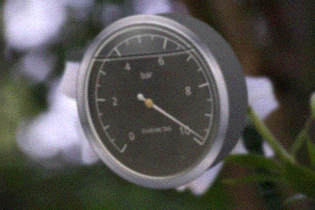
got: 9.75 bar
